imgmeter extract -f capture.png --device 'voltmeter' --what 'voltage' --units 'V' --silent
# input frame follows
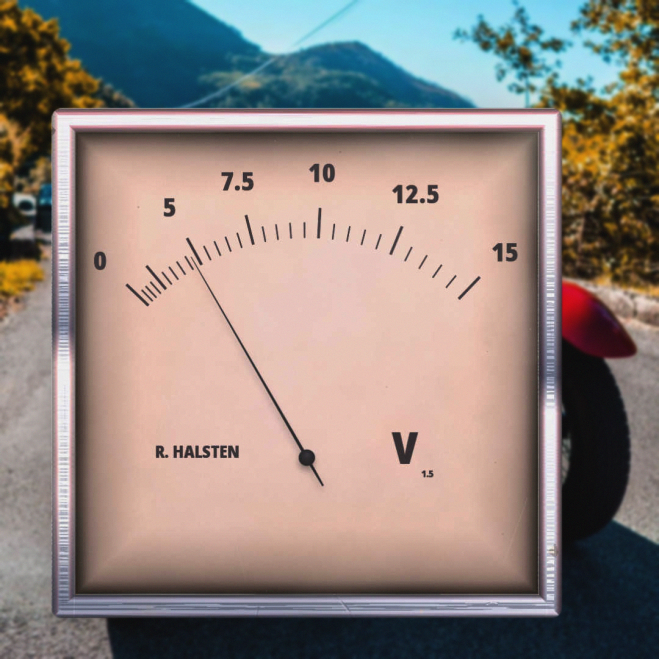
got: 4.75 V
